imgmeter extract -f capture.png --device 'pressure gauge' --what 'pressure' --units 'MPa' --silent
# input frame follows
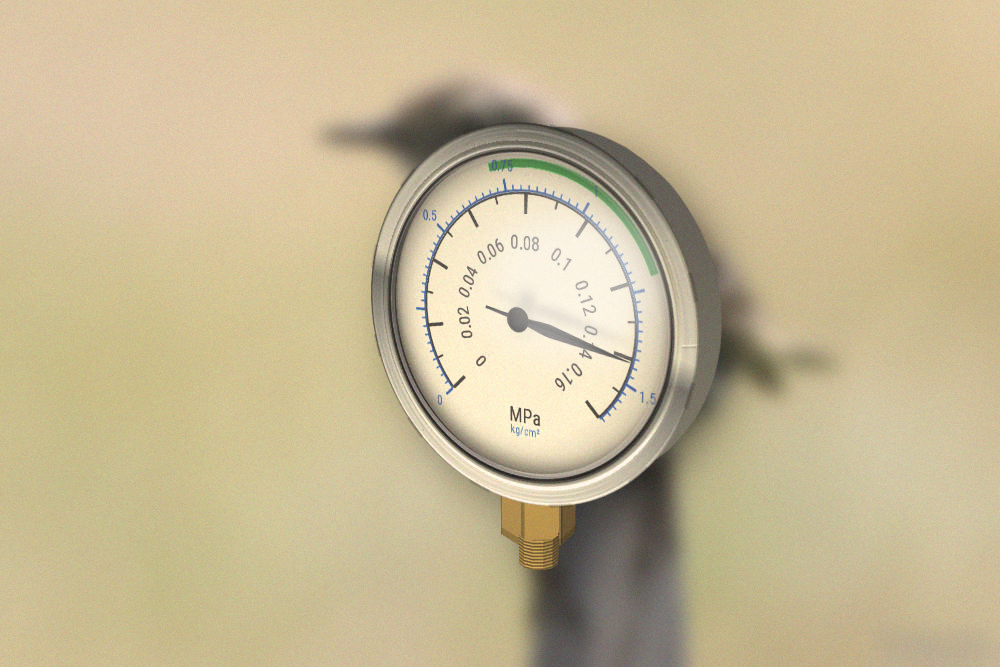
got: 0.14 MPa
